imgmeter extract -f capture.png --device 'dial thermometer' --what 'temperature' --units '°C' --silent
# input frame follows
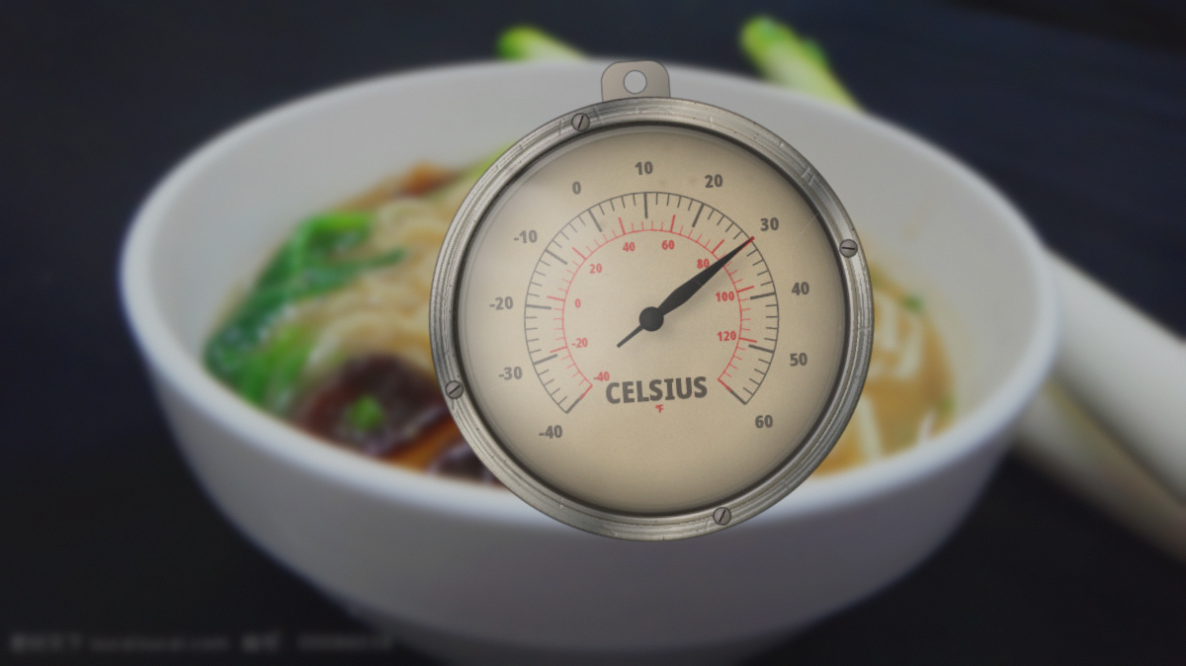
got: 30 °C
